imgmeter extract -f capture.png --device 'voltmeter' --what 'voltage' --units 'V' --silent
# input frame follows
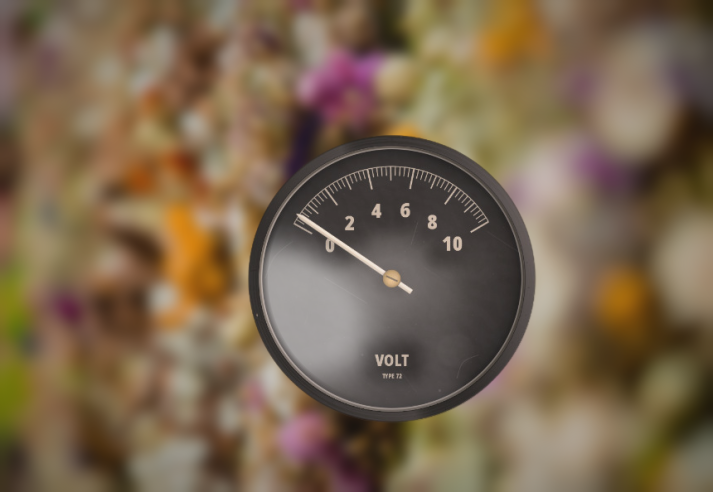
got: 0.4 V
